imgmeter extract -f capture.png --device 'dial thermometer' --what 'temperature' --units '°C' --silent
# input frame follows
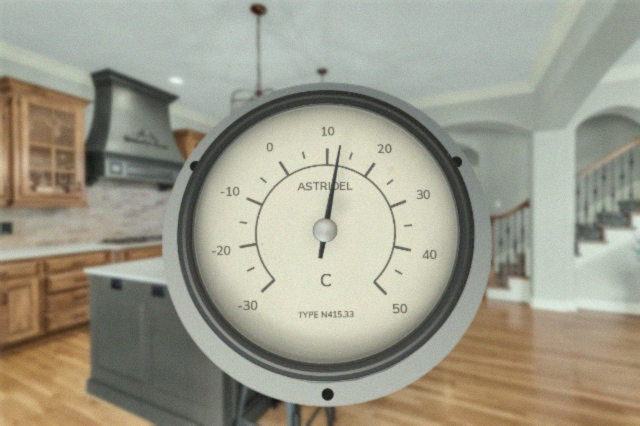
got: 12.5 °C
